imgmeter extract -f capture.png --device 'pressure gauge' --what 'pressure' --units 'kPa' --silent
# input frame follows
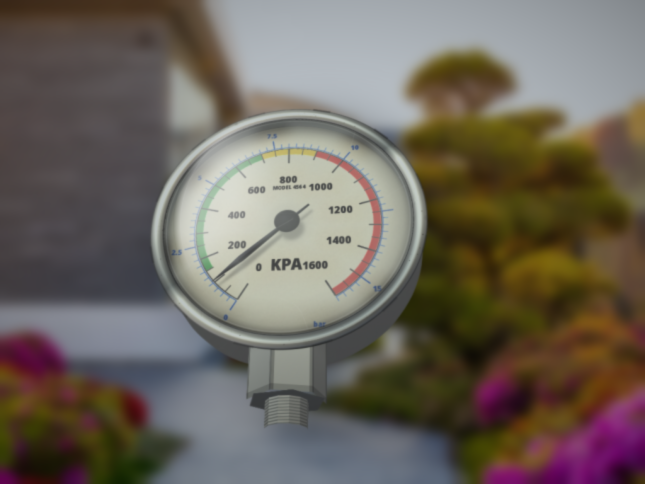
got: 100 kPa
